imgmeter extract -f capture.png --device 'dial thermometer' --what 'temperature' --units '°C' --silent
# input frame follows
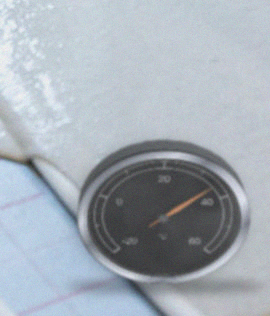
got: 35 °C
